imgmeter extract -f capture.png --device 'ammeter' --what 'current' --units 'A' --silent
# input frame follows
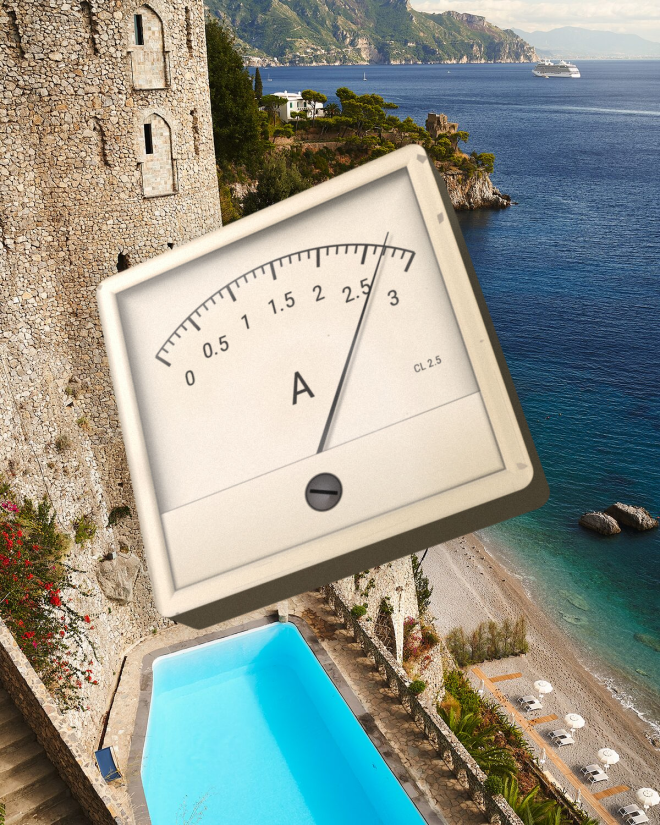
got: 2.7 A
